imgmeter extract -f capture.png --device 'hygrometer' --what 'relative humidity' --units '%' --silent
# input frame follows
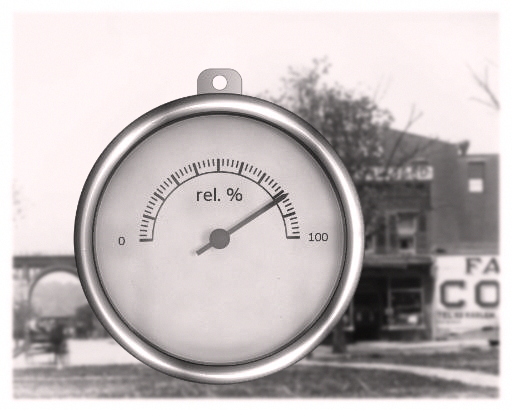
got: 82 %
